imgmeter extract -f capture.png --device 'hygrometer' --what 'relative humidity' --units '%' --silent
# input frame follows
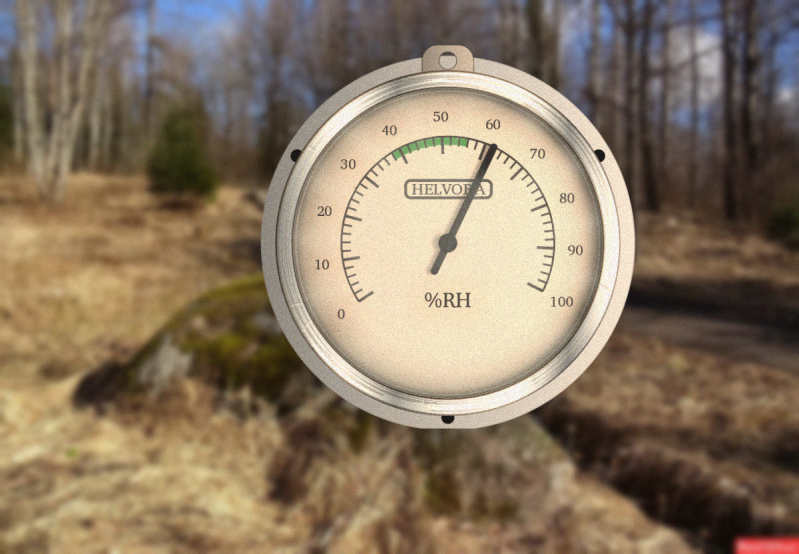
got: 62 %
